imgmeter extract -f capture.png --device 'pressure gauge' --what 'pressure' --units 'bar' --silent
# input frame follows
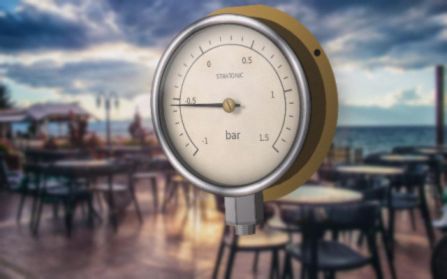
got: -0.55 bar
